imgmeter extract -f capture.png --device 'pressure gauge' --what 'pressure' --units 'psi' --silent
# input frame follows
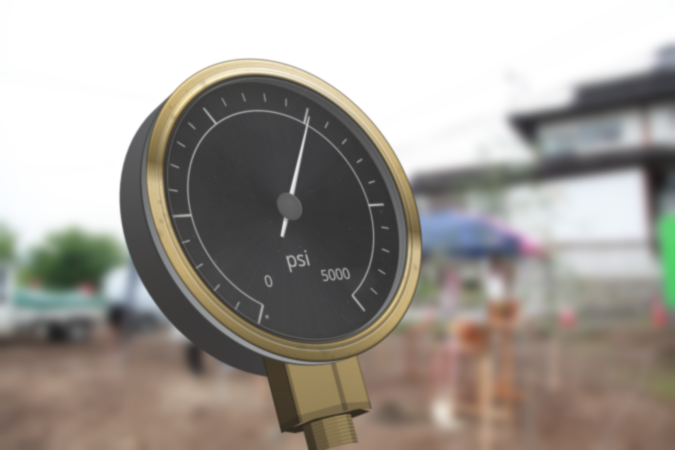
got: 3000 psi
